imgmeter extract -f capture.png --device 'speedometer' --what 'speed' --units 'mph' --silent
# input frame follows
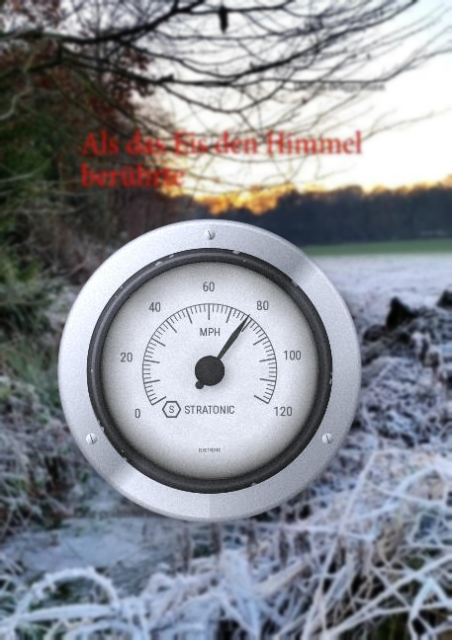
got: 78 mph
